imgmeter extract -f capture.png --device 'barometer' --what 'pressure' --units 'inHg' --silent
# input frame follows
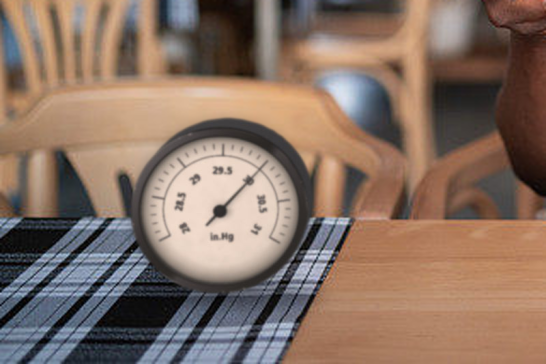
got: 30 inHg
